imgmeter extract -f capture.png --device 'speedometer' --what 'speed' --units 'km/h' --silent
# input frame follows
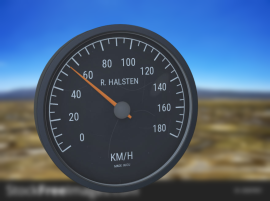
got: 55 km/h
